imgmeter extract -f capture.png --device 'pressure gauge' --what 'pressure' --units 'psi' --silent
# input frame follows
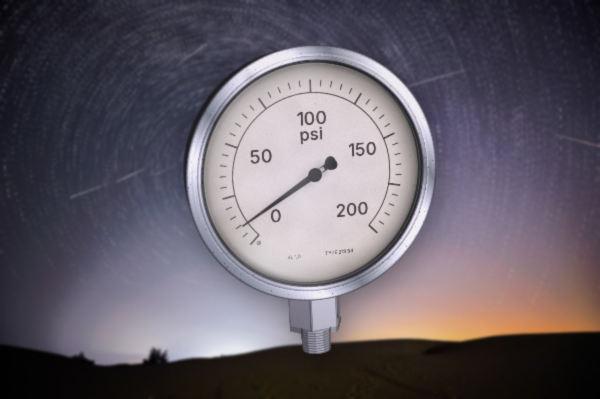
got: 10 psi
